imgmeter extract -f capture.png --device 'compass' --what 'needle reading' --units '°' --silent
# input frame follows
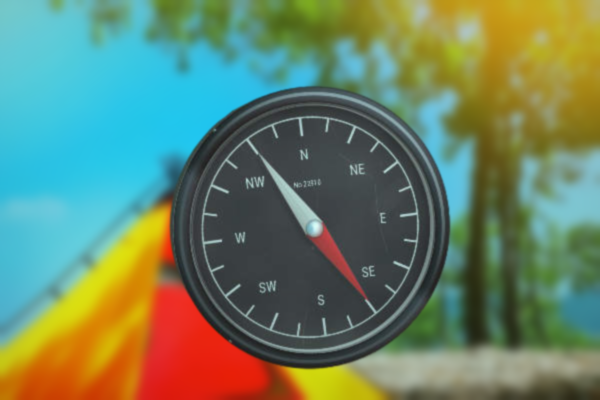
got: 150 °
